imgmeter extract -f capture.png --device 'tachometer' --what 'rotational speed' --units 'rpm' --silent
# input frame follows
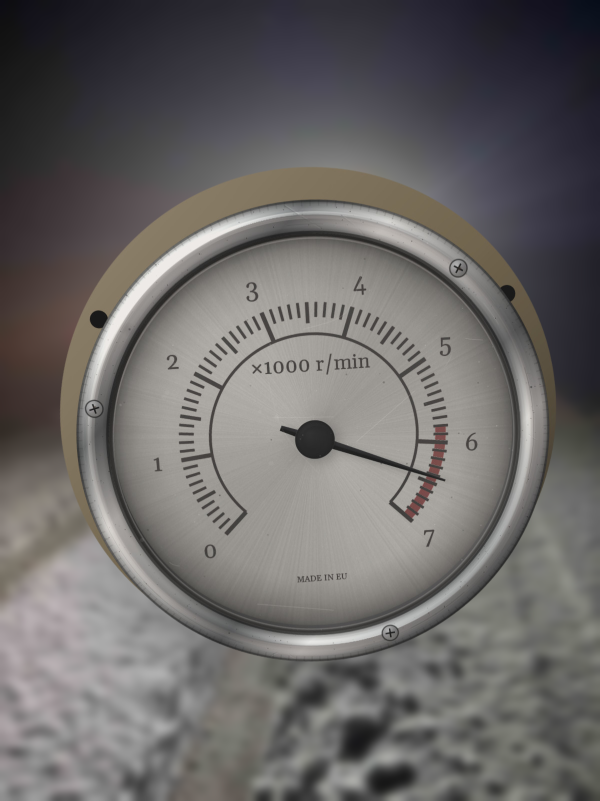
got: 6400 rpm
